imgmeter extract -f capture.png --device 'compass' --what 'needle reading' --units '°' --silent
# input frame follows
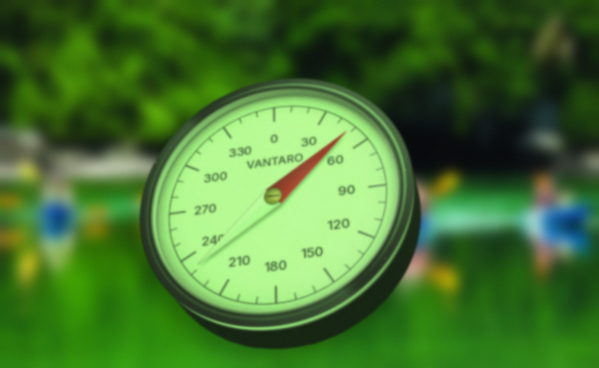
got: 50 °
